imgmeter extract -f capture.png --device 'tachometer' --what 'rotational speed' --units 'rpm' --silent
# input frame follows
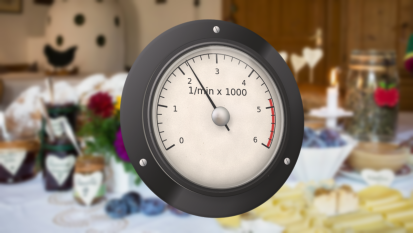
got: 2200 rpm
